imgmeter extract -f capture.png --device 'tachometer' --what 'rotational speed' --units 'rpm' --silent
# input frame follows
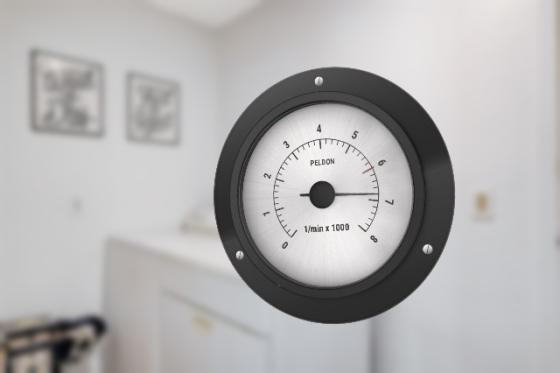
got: 6800 rpm
